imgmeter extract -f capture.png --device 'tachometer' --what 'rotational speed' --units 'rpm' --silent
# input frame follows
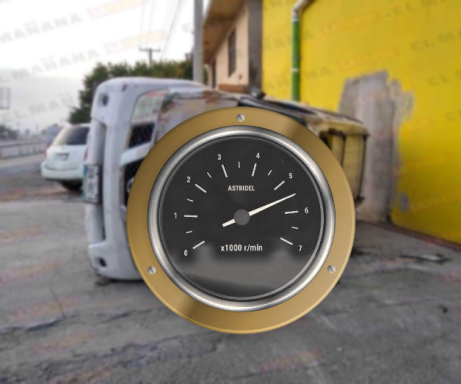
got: 5500 rpm
